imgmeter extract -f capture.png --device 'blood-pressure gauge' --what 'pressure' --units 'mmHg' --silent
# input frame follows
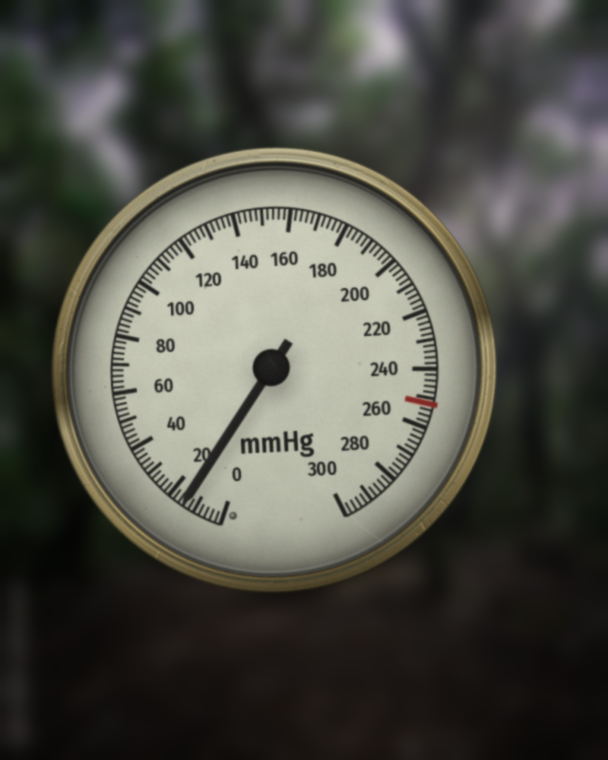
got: 14 mmHg
